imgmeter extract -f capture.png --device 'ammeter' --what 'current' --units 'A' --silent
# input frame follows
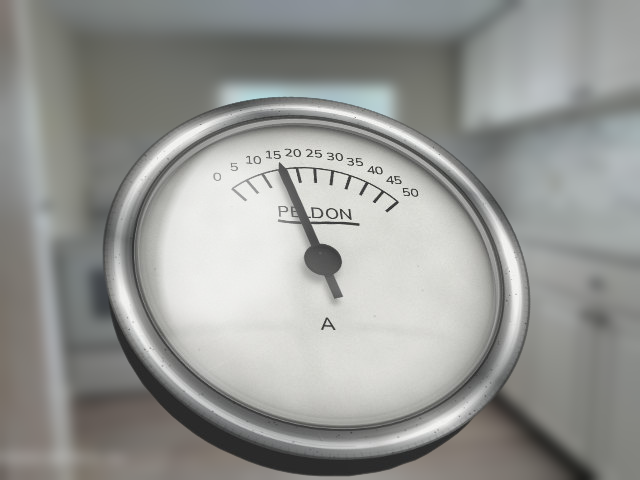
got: 15 A
